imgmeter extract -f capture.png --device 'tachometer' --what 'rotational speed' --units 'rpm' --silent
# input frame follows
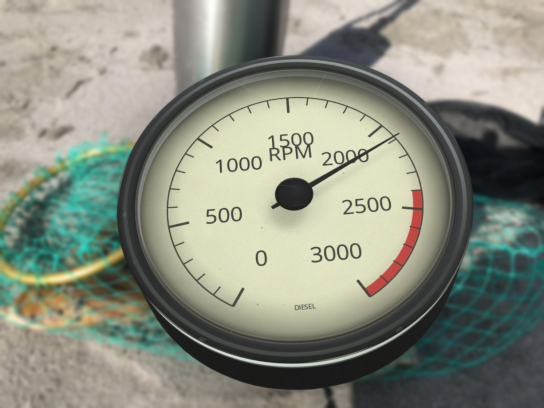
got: 2100 rpm
